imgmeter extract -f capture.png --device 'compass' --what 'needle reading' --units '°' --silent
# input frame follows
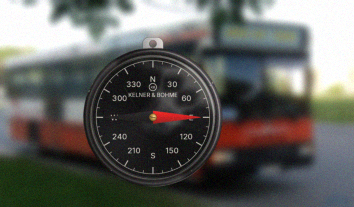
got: 90 °
